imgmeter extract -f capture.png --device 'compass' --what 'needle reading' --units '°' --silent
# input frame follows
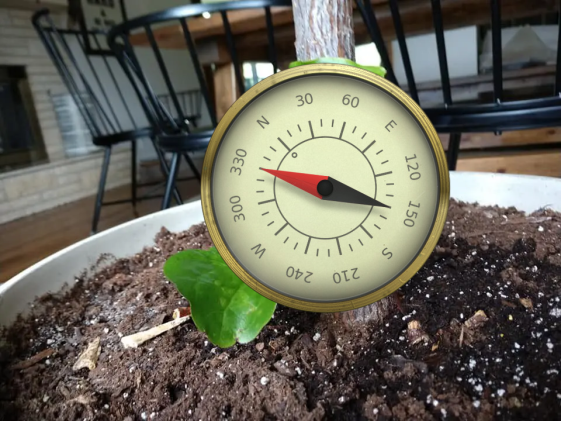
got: 330 °
